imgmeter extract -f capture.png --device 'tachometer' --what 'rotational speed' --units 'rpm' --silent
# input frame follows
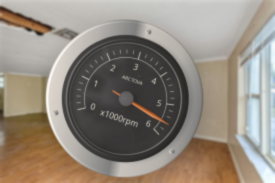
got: 5600 rpm
